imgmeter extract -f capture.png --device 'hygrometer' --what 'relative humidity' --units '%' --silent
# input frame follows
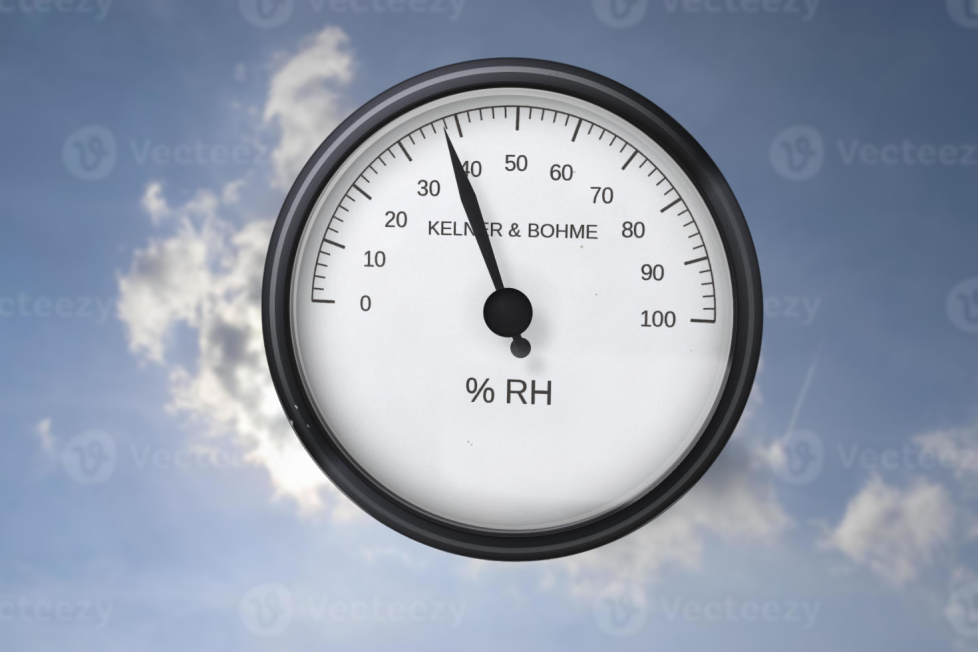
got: 38 %
